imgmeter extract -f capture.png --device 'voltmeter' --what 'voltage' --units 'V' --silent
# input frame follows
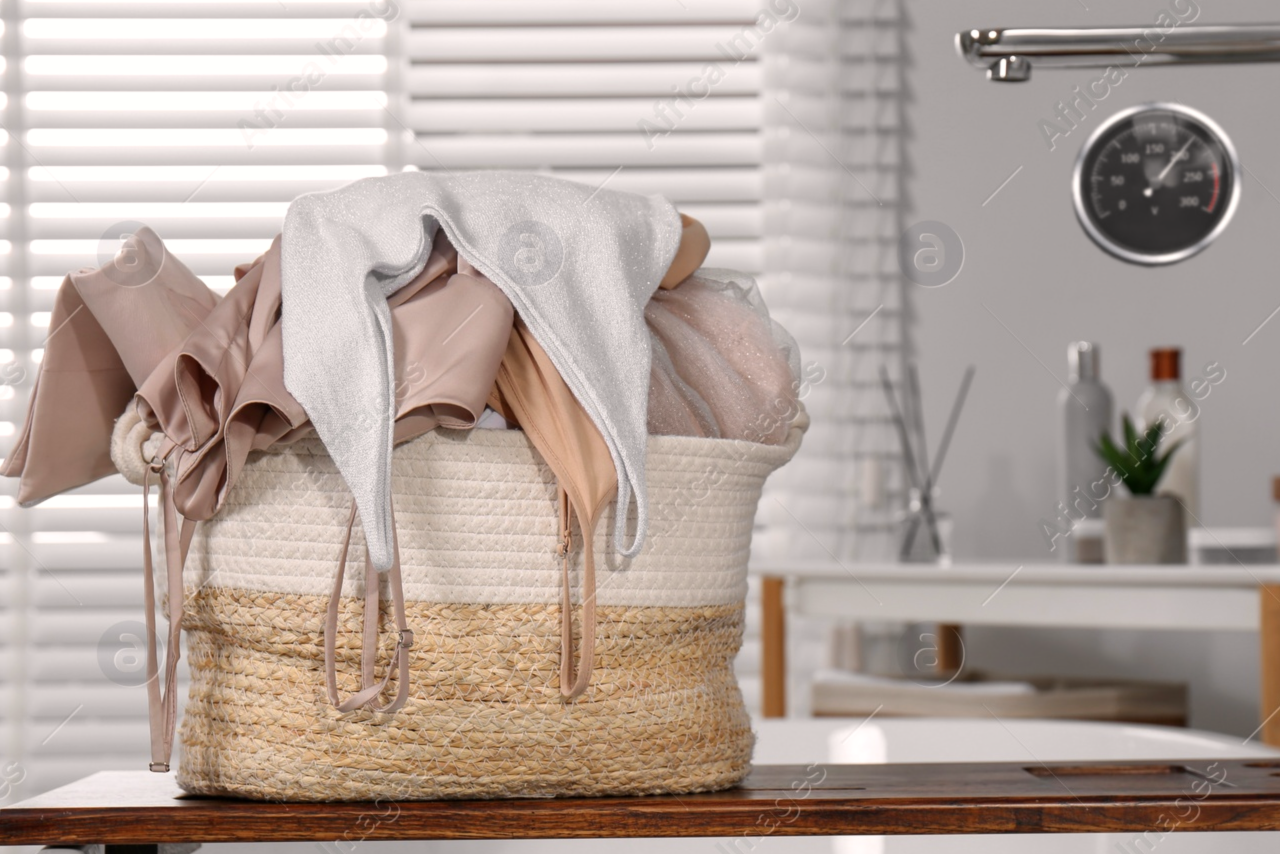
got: 200 V
